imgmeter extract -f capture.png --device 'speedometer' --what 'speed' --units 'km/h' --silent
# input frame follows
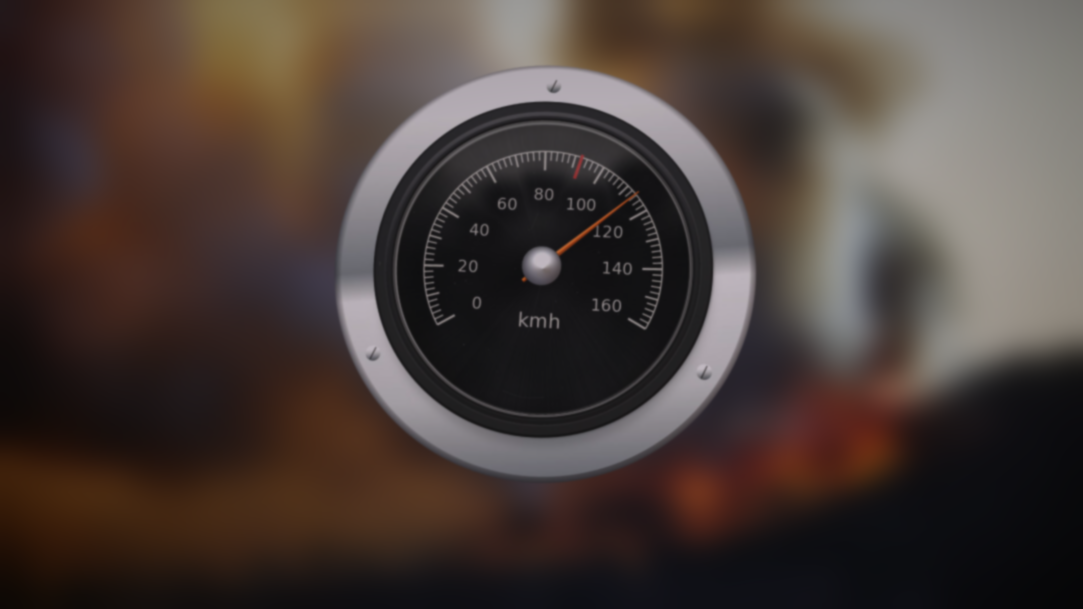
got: 114 km/h
